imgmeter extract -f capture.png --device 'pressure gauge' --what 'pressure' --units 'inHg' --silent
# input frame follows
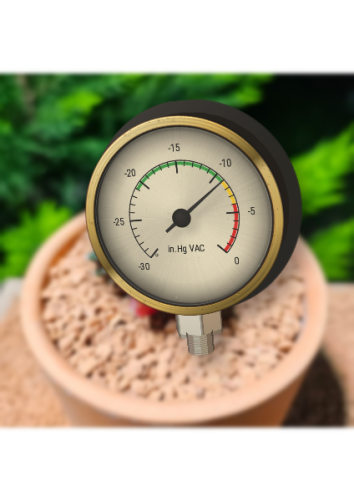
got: -9 inHg
